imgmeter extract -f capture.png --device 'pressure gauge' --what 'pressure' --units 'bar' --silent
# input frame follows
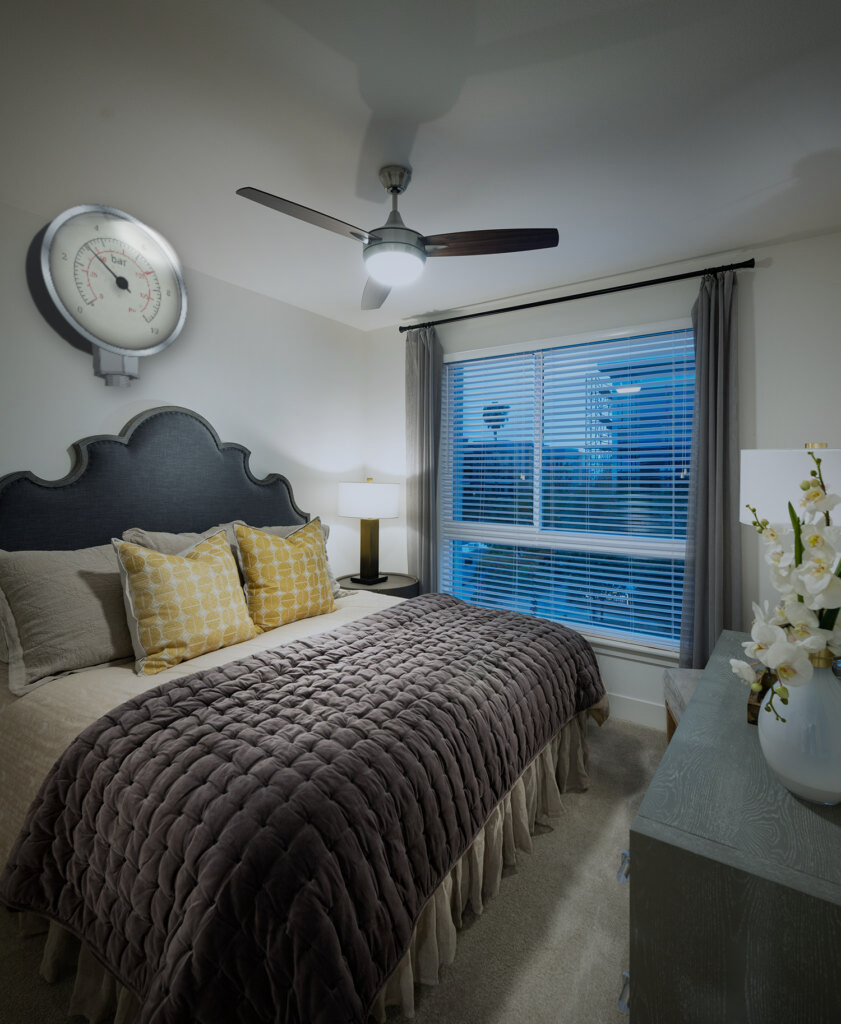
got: 3 bar
